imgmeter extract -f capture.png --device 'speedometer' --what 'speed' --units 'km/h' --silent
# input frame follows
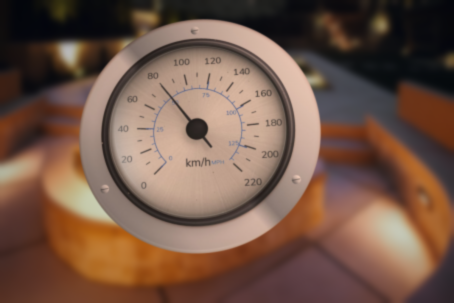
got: 80 km/h
